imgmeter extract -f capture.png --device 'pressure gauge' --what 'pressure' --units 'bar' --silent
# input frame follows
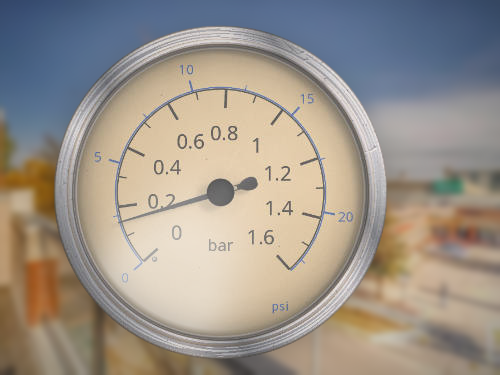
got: 0.15 bar
